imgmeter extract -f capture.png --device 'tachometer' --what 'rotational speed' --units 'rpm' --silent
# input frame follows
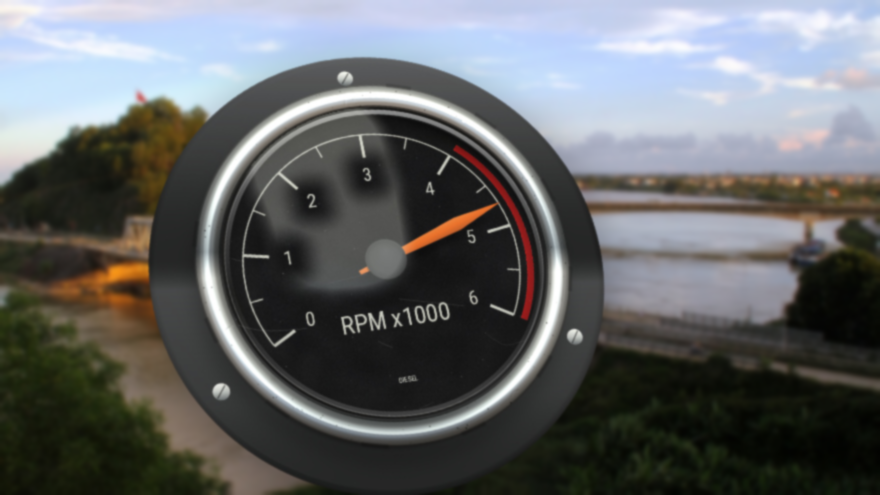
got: 4750 rpm
